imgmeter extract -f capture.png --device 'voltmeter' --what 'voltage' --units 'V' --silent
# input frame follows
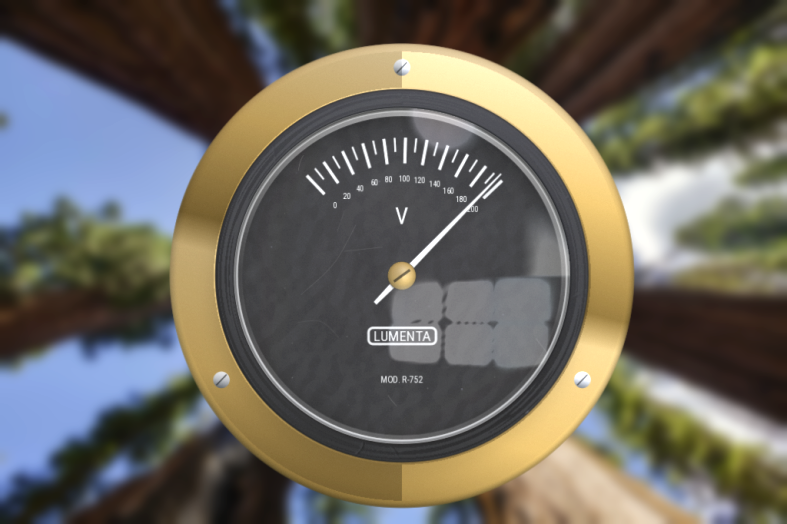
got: 195 V
